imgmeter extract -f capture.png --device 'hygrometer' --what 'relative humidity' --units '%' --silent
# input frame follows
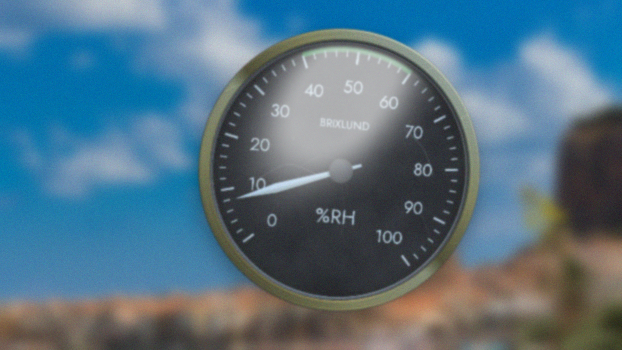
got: 8 %
